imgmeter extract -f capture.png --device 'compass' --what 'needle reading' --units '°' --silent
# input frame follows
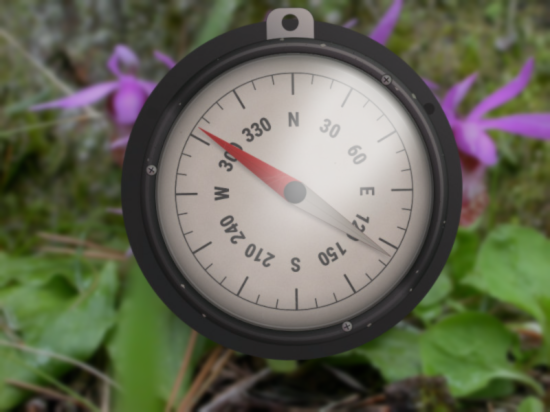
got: 305 °
